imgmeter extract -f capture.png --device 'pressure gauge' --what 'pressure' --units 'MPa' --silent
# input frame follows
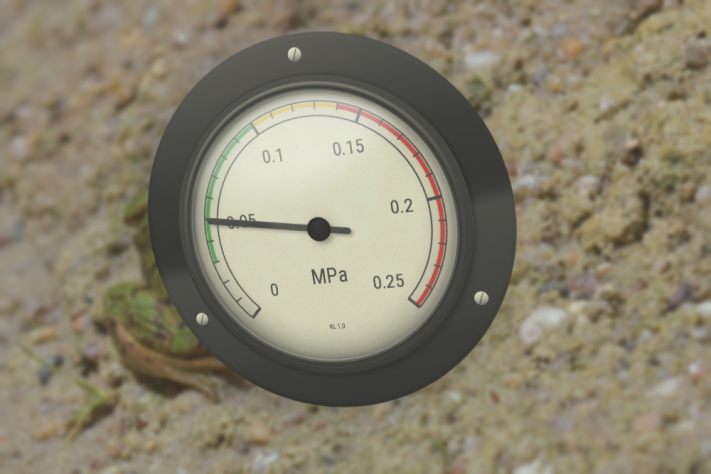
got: 0.05 MPa
